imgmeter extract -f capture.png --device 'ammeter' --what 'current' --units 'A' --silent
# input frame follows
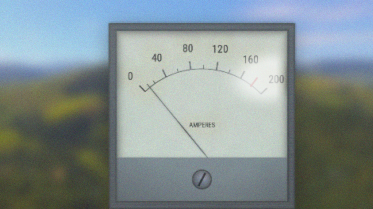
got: 10 A
